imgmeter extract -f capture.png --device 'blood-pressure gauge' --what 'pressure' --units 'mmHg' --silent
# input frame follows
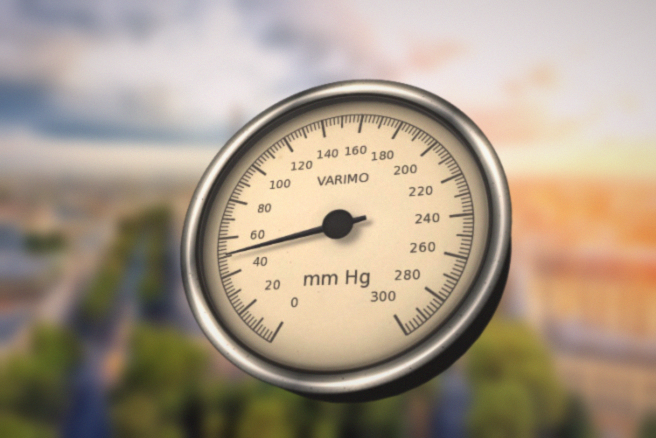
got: 50 mmHg
